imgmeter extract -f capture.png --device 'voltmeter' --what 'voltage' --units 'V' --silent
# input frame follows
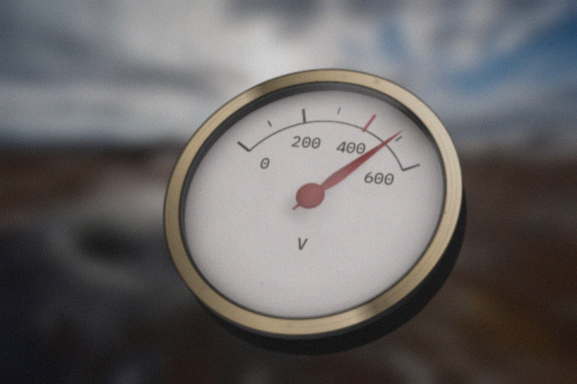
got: 500 V
